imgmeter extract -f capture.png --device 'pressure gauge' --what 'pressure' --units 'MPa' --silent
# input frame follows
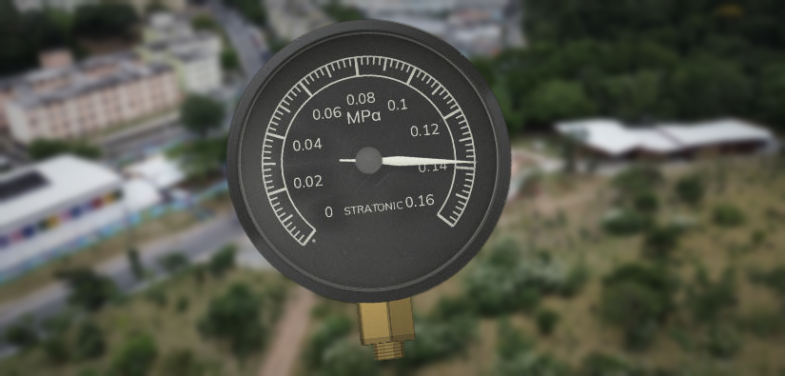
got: 0.138 MPa
